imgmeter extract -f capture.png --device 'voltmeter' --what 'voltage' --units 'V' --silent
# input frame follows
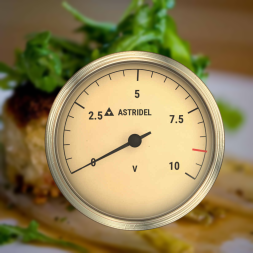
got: 0 V
